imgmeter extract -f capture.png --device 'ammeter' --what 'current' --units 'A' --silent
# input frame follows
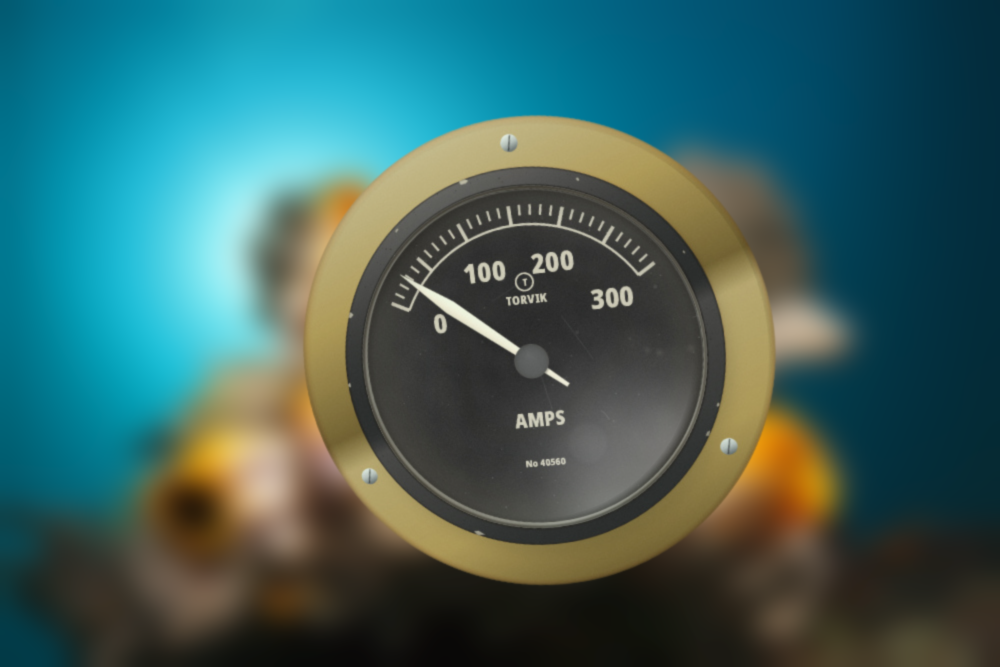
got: 30 A
